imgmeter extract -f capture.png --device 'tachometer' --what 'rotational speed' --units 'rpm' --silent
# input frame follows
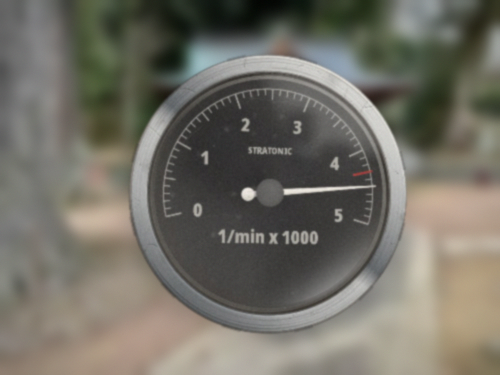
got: 4500 rpm
